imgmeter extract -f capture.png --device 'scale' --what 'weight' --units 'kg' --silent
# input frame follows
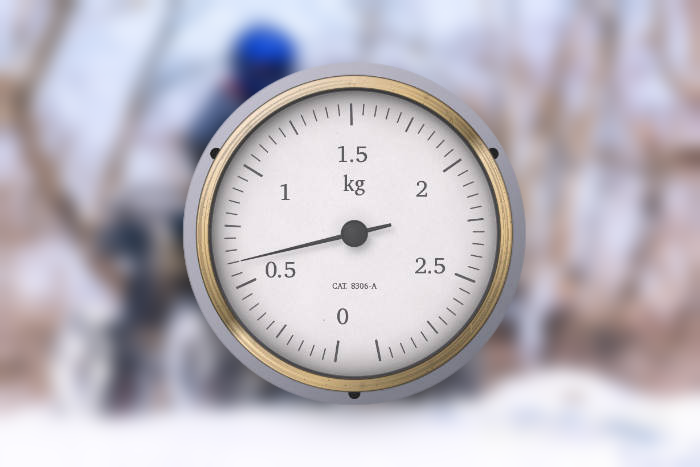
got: 0.6 kg
